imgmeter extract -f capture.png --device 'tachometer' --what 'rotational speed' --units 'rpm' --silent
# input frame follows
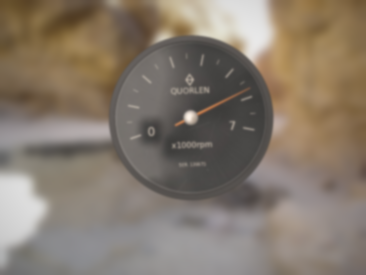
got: 5750 rpm
